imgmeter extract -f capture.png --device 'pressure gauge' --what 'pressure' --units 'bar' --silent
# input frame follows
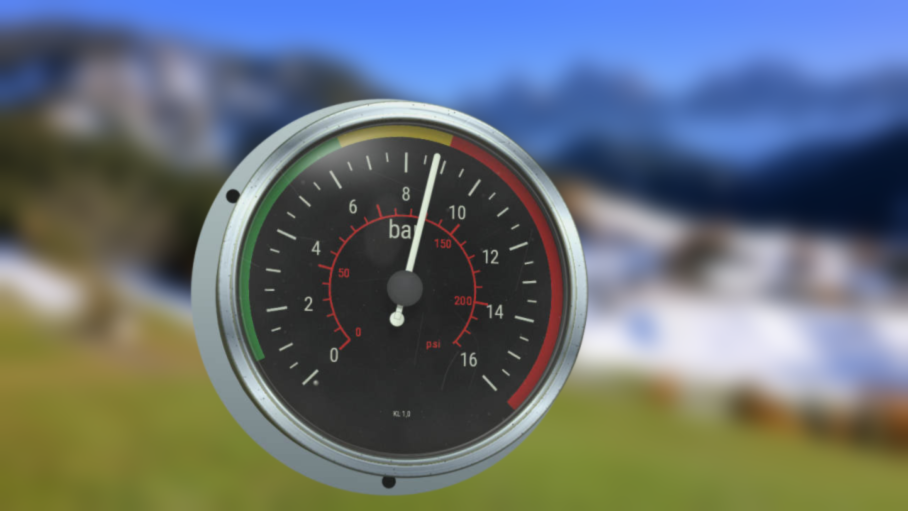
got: 8.75 bar
